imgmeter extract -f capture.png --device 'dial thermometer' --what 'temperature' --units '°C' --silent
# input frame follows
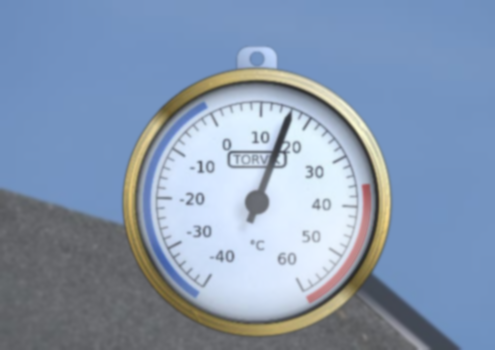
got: 16 °C
